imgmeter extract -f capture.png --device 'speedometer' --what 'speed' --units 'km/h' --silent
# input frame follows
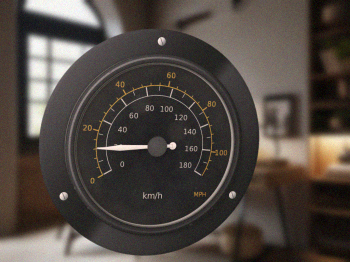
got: 20 km/h
